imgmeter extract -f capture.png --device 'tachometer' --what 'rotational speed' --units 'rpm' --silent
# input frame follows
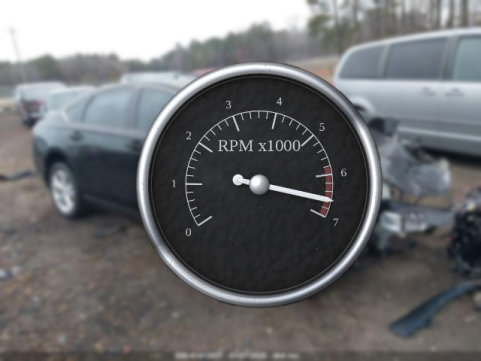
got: 6600 rpm
